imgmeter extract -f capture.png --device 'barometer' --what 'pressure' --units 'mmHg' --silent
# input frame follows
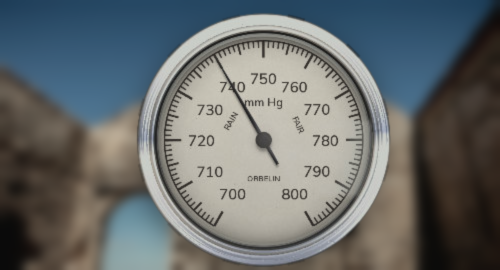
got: 740 mmHg
